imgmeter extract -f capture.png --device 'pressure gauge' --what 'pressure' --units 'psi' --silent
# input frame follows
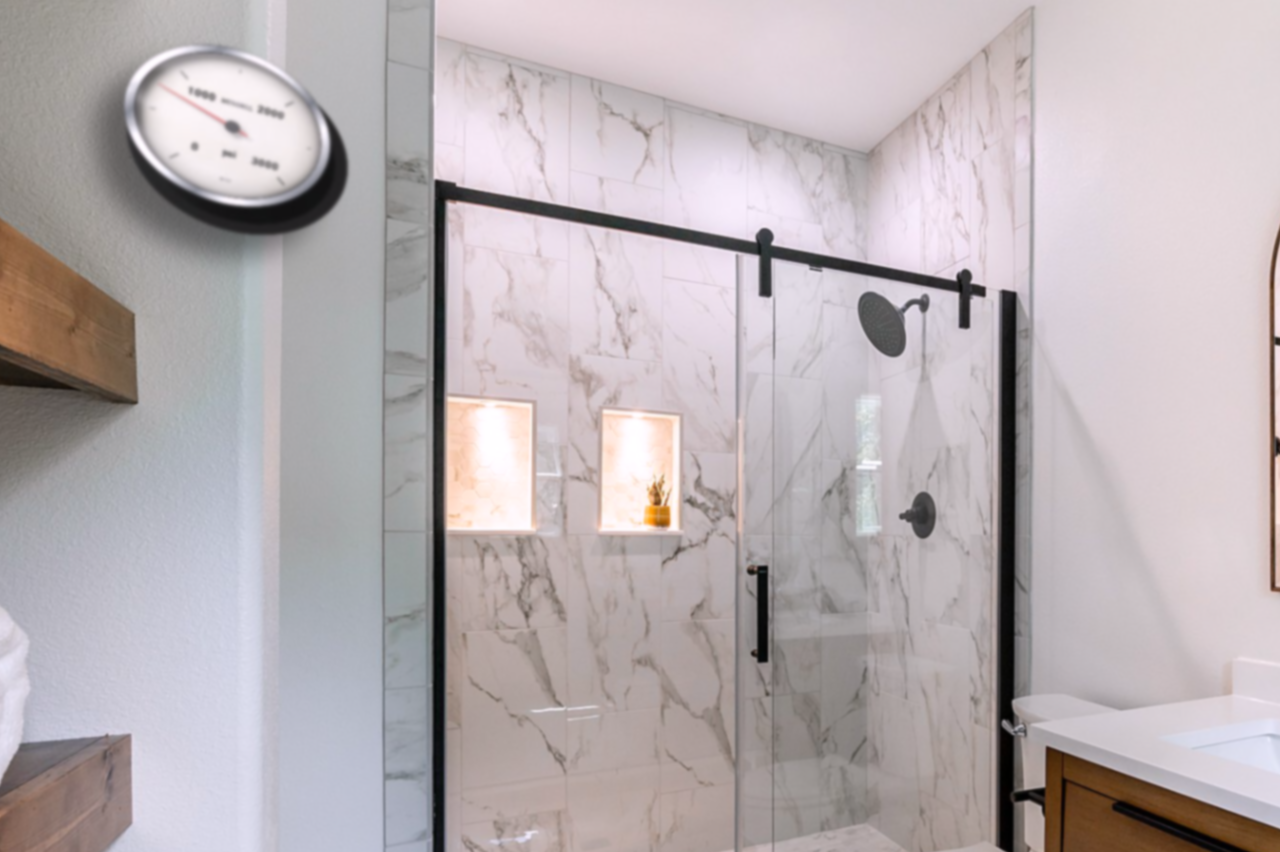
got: 750 psi
